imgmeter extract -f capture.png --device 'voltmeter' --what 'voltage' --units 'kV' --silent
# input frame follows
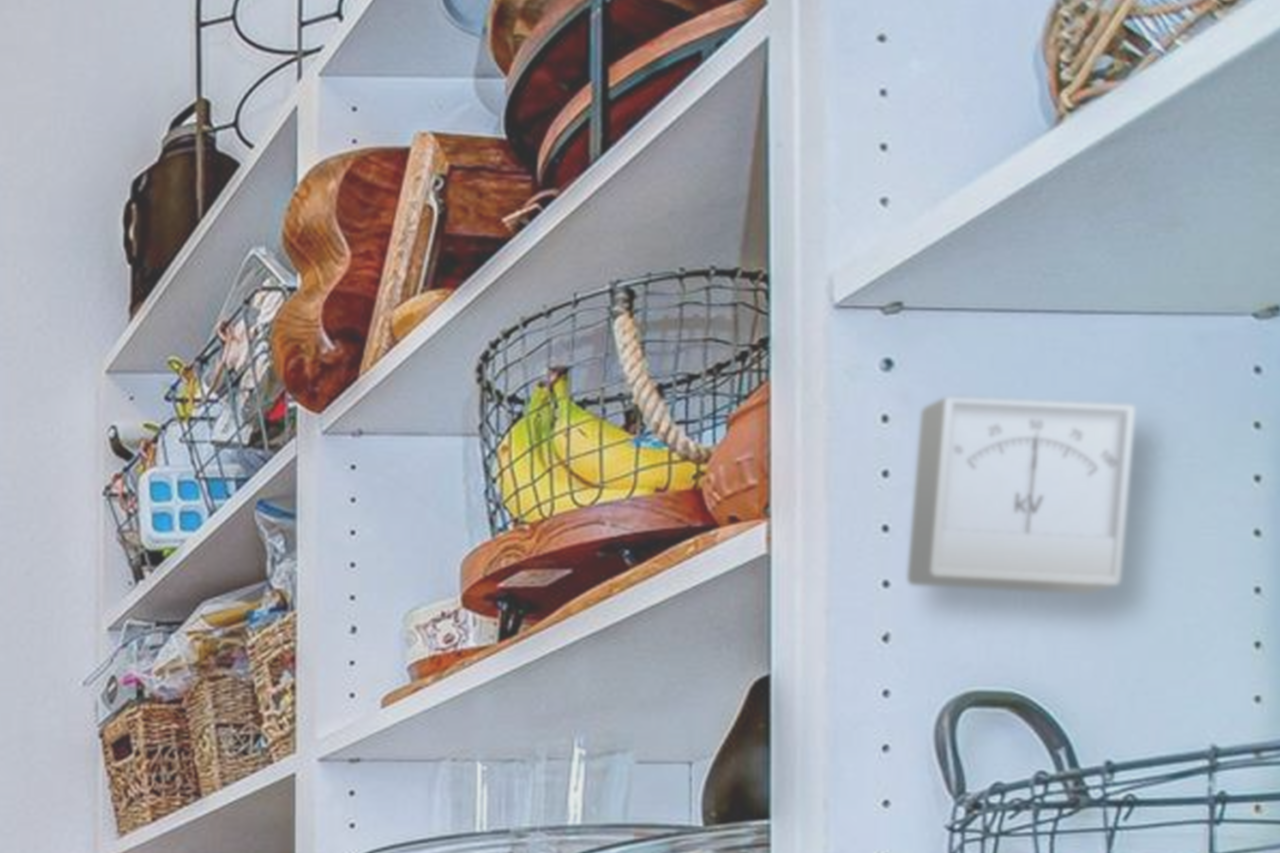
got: 50 kV
